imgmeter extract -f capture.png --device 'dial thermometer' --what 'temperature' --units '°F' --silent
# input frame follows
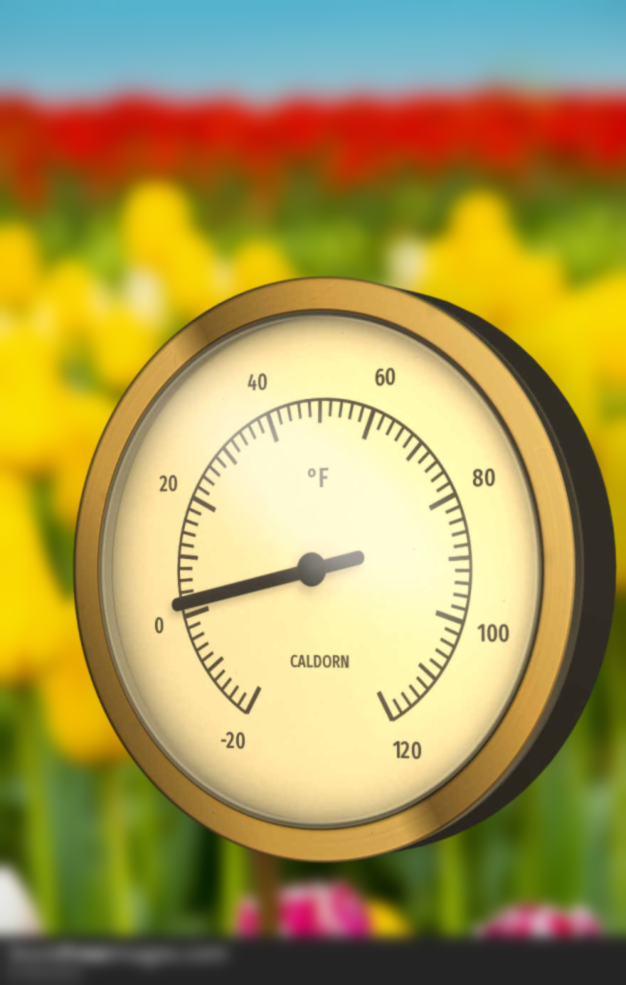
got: 2 °F
